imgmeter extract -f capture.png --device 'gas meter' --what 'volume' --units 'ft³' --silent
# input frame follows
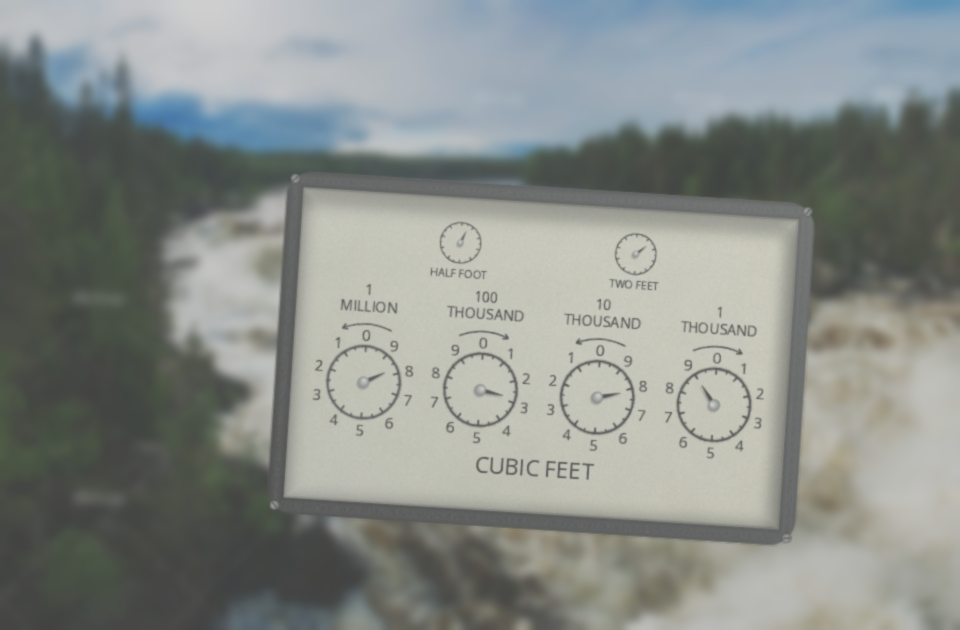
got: 827900 ft³
